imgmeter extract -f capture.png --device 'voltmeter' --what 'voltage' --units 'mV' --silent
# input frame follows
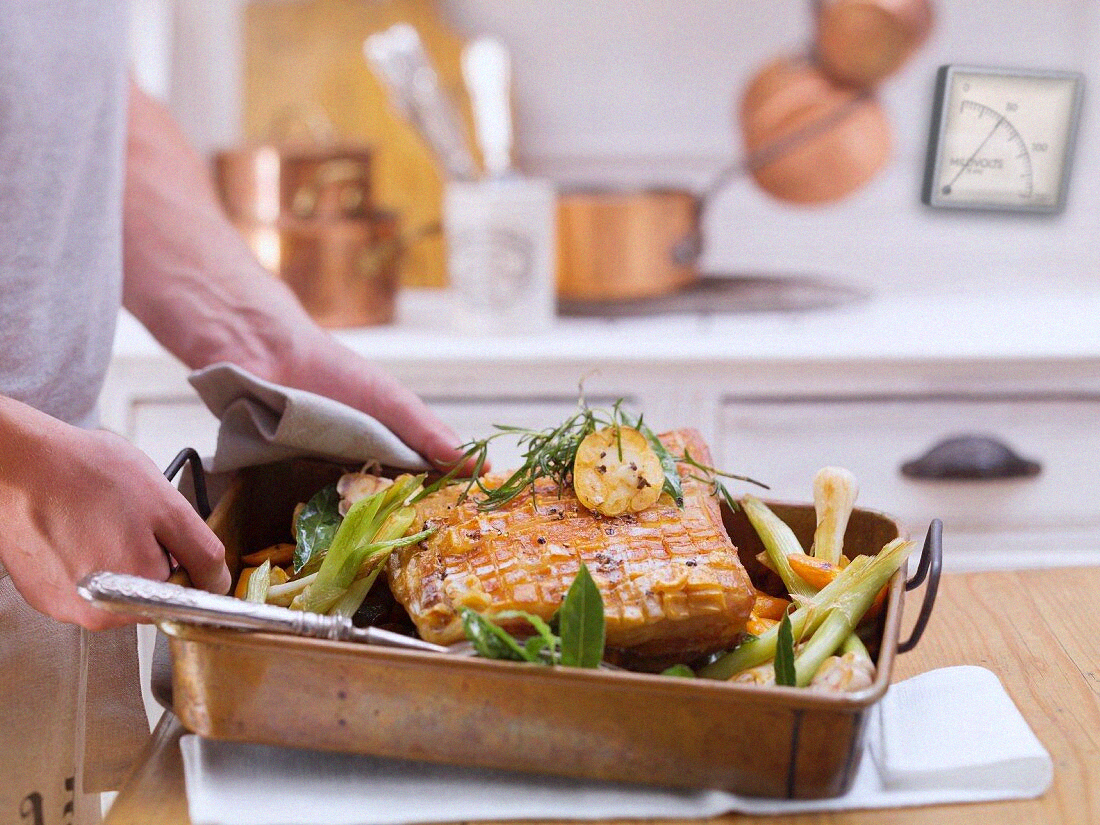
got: 50 mV
